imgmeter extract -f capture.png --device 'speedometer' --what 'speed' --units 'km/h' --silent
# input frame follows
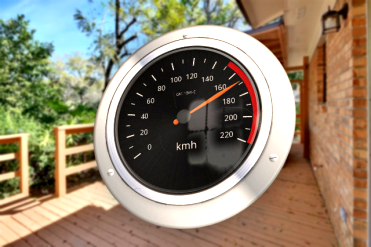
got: 170 km/h
